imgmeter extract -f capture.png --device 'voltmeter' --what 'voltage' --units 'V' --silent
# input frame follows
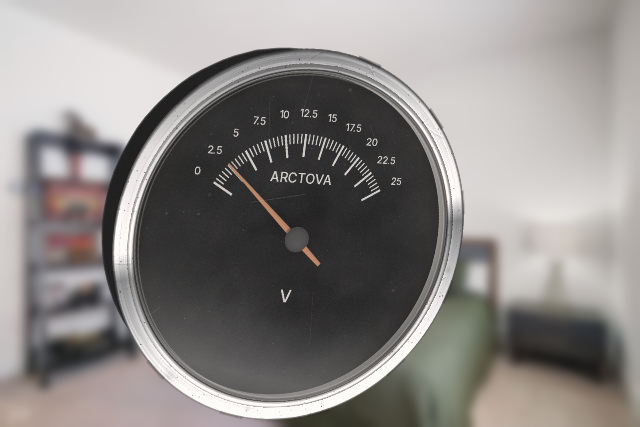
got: 2.5 V
